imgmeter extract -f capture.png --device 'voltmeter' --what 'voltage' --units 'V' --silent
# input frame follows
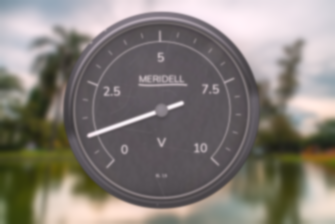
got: 1 V
